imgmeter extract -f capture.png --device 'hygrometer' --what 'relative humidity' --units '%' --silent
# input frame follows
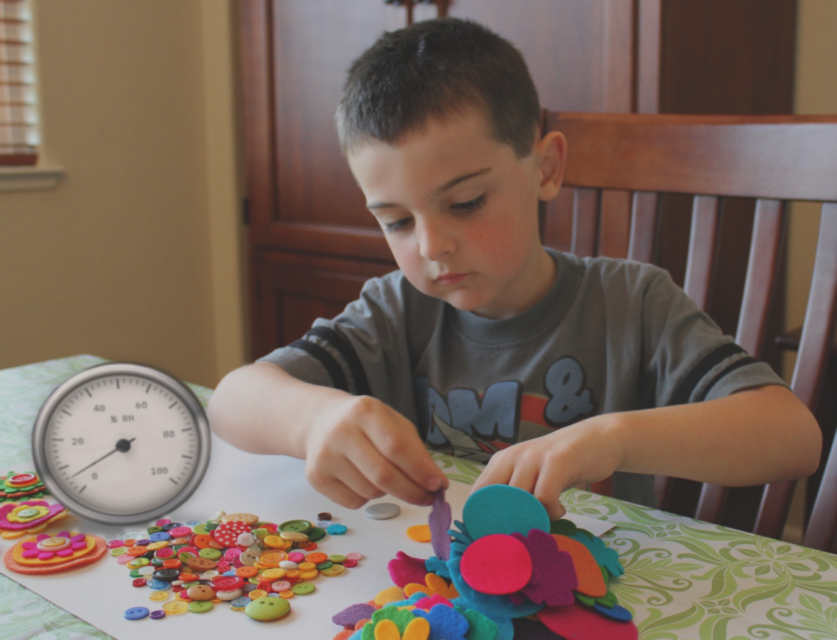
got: 6 %
